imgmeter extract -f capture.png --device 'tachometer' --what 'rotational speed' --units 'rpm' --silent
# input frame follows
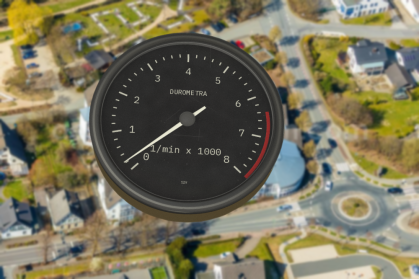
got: 200 rpm
